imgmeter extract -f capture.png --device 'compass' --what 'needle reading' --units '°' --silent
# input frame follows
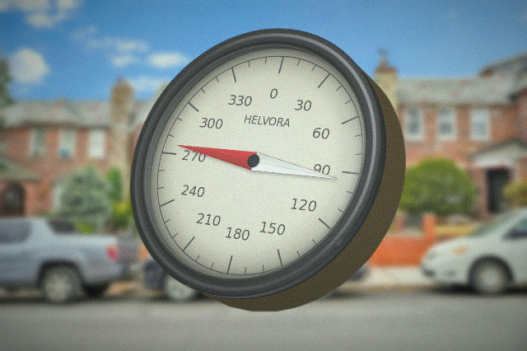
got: 275 °
